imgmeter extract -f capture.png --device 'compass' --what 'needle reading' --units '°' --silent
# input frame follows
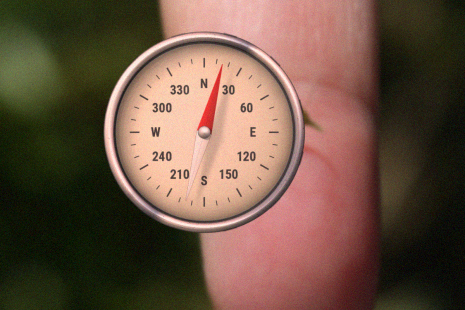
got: 15 °
